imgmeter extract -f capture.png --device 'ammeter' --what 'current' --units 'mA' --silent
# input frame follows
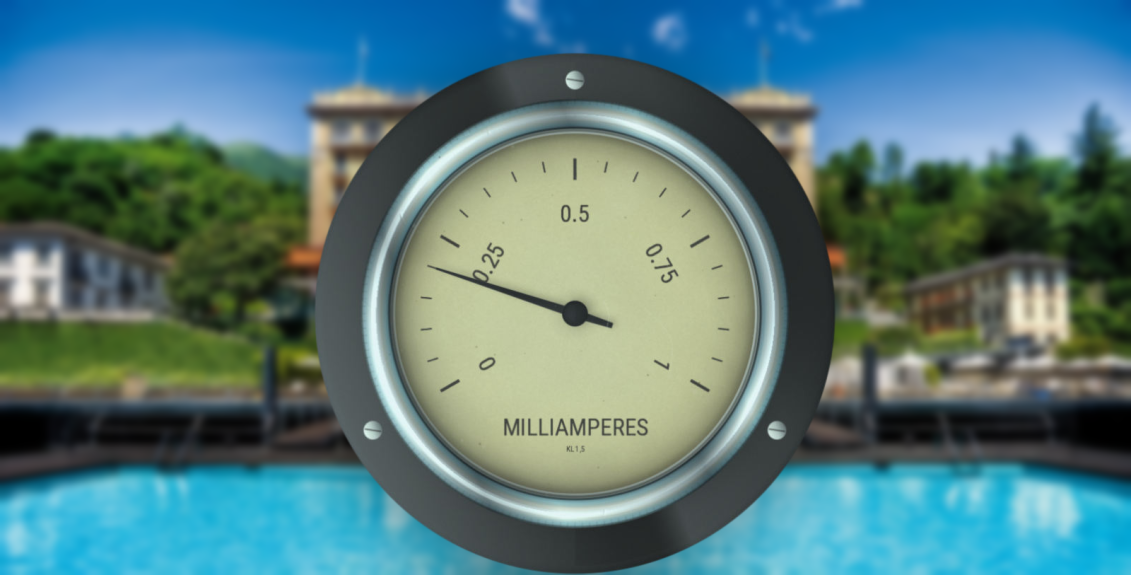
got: 0.2 mA
